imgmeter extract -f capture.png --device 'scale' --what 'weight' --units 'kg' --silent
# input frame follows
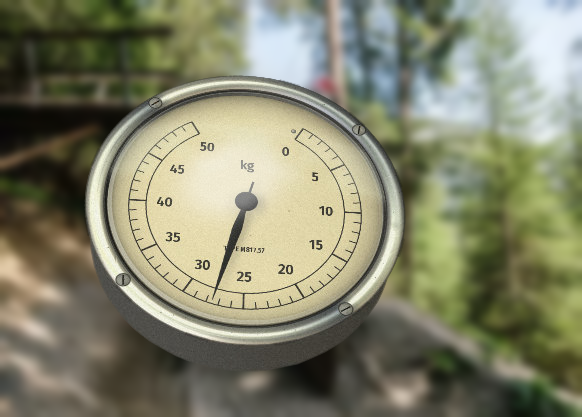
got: 27.5 kg
